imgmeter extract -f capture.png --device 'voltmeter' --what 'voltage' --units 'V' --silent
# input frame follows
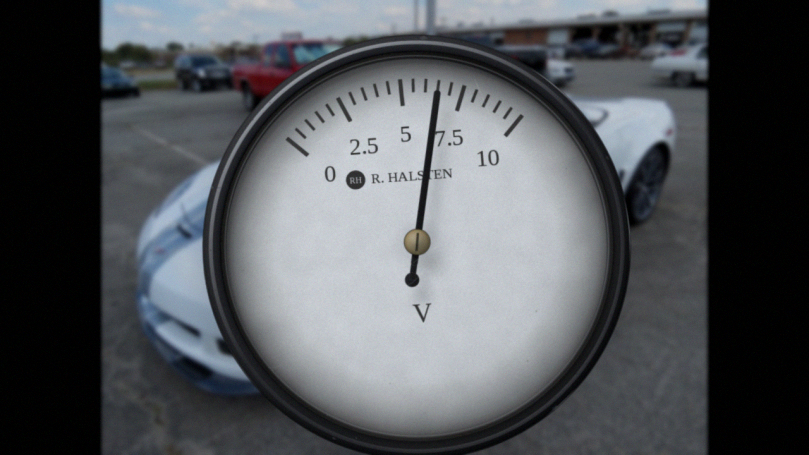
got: 6.5 V
